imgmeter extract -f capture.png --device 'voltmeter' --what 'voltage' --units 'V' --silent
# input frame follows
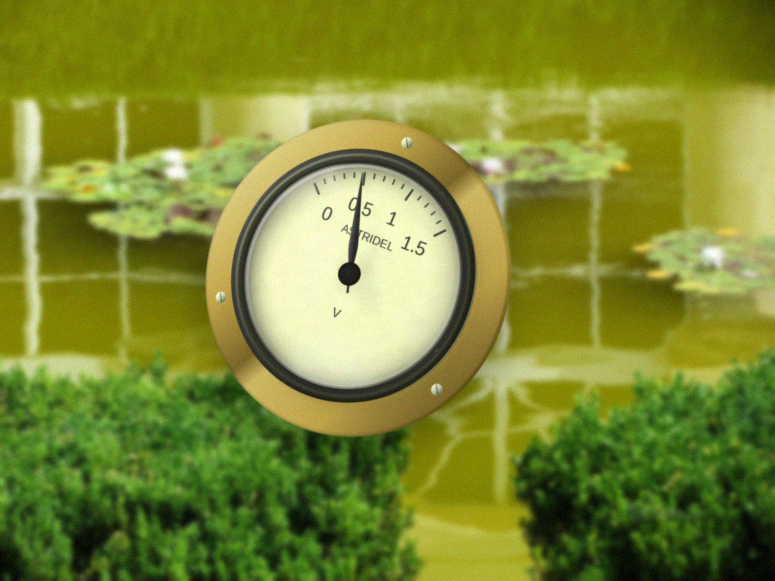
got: 0.5 V
